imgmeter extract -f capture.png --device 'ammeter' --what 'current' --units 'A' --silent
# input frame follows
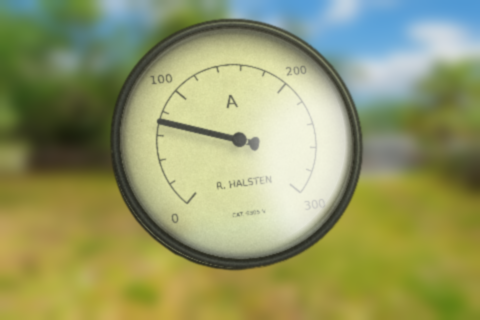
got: 70 A
